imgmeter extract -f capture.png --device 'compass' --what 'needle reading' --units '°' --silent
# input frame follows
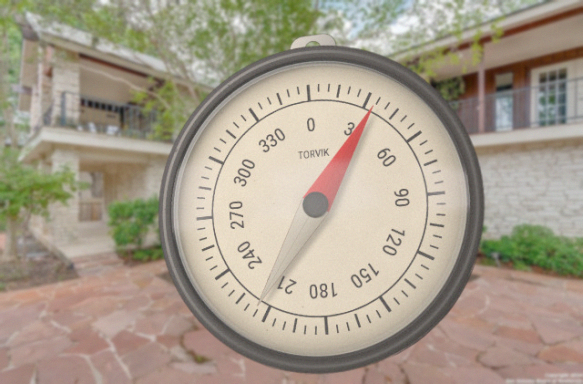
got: 35 °
